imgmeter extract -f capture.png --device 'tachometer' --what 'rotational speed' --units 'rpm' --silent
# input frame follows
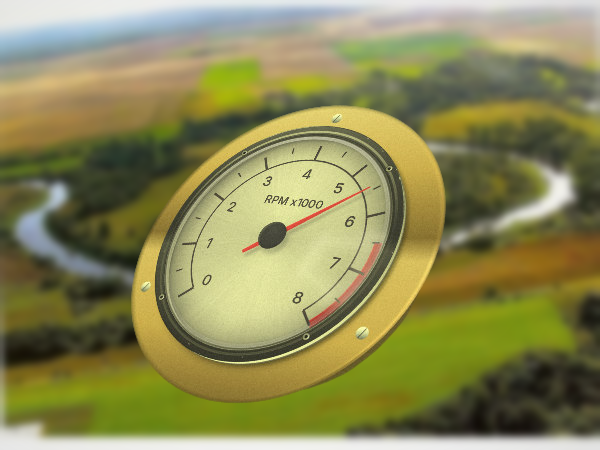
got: 5500 rpm
